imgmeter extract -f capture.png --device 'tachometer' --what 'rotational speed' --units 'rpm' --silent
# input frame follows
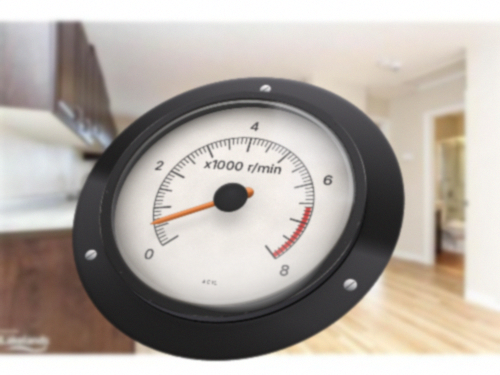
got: 500 rpm
